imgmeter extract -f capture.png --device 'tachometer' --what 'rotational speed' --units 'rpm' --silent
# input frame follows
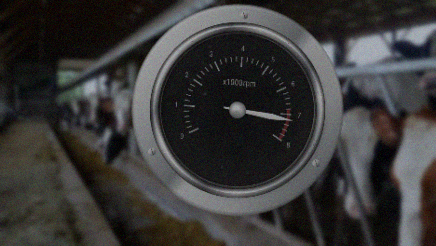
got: 7200 rpm
